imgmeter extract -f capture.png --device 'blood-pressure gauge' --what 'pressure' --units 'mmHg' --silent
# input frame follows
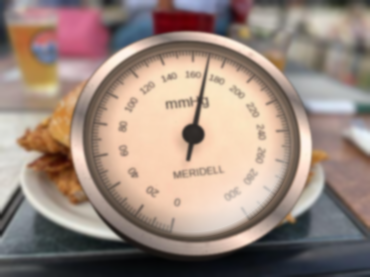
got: 170 mmHg
